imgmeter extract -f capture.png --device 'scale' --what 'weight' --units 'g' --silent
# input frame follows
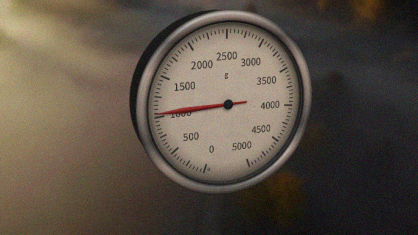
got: 1050 g
